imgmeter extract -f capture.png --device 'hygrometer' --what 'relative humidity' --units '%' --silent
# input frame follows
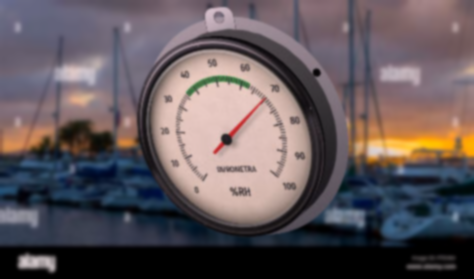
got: 70 %
